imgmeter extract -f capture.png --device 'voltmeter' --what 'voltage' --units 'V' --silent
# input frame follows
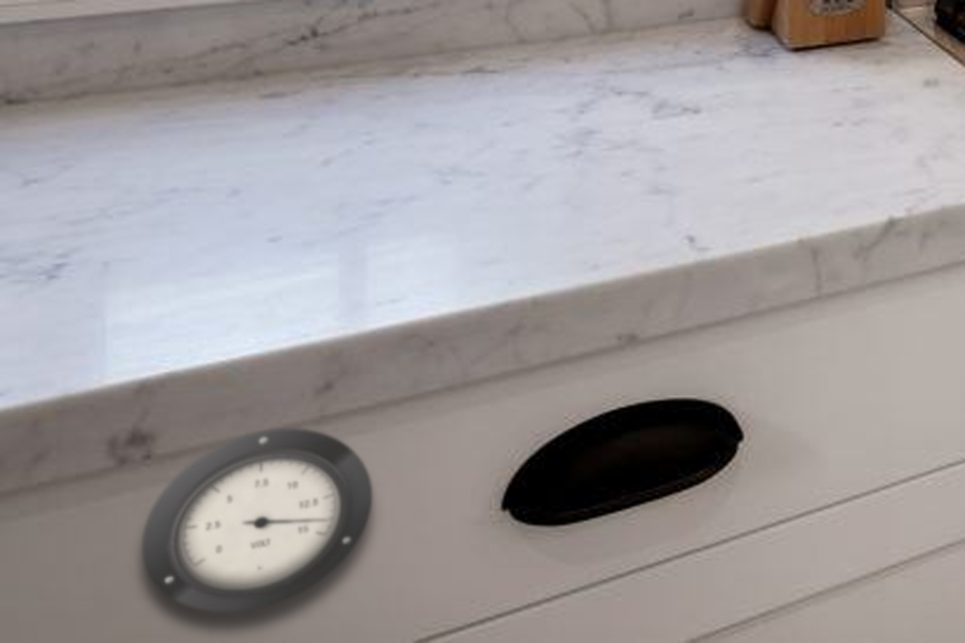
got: 14 V
